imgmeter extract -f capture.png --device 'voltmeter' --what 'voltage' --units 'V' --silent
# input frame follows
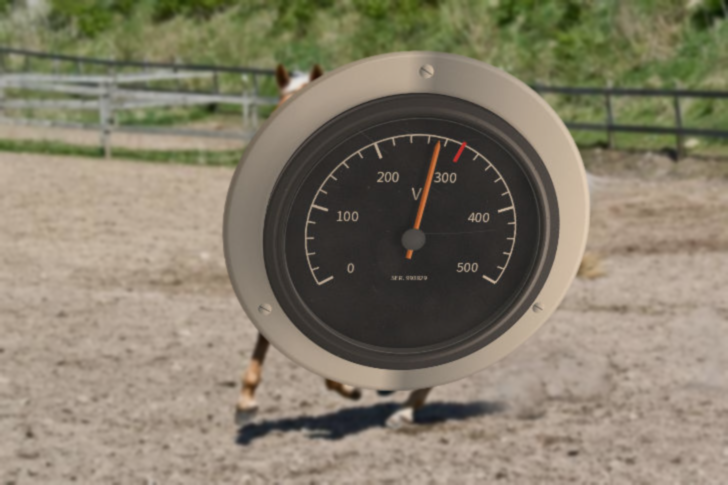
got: 270 V
